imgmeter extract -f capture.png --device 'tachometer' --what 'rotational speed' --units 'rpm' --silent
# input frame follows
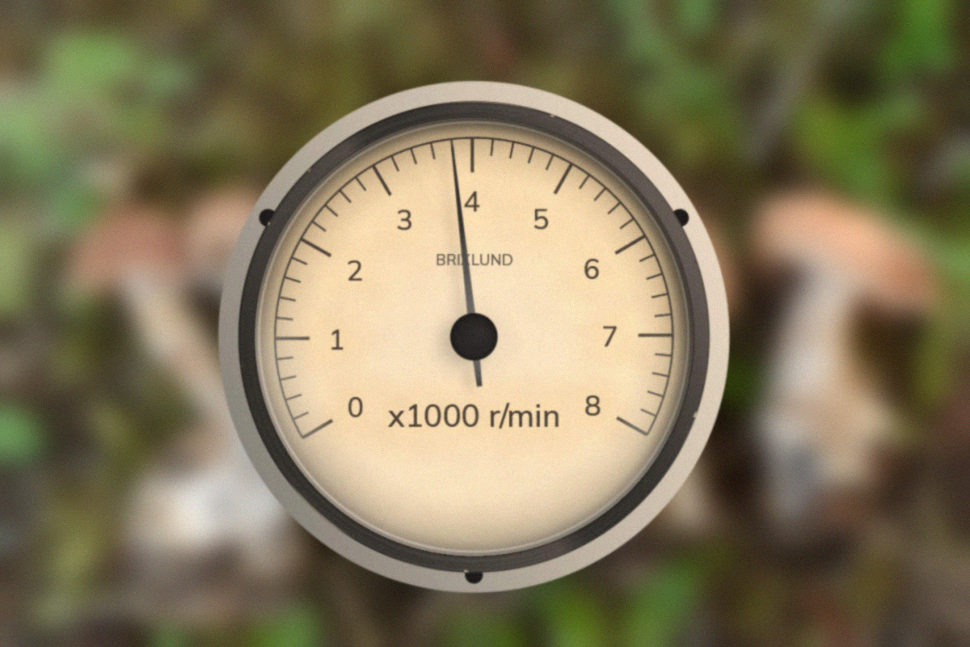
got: 3800 rpm
